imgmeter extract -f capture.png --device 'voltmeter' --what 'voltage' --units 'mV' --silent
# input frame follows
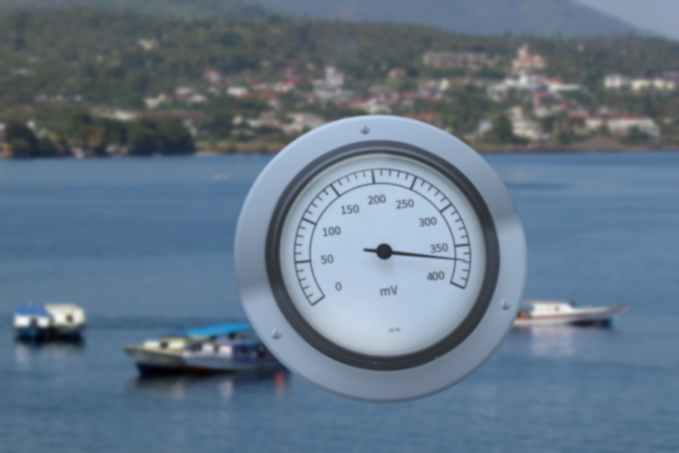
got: 370 mV
